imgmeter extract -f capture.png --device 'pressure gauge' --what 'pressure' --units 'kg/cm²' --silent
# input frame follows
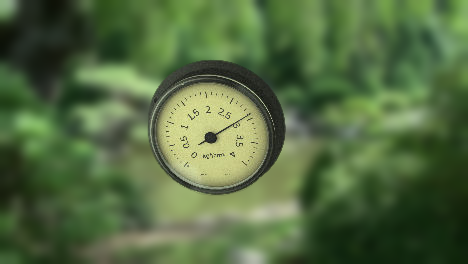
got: 2.9 kg/cm²
